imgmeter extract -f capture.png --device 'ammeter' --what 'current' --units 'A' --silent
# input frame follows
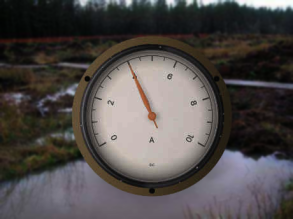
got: 4 A
